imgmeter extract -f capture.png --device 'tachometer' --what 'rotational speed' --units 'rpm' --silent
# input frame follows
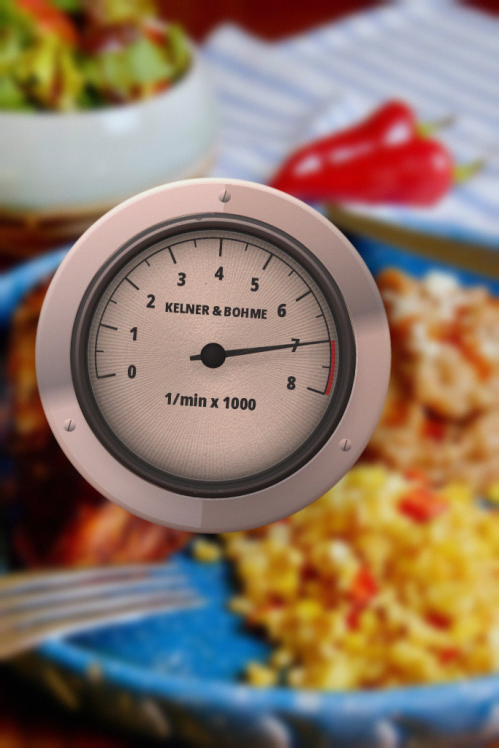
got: 7000 rpm
